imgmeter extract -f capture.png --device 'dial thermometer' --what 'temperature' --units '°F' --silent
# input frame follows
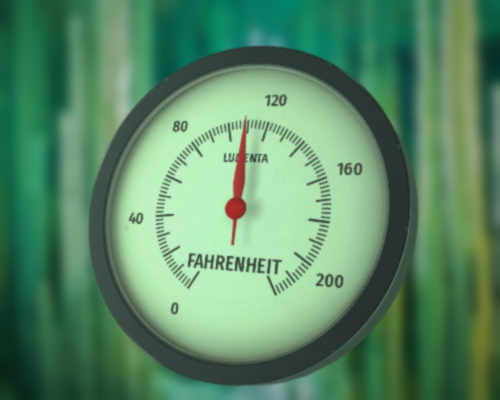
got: 110 °F
